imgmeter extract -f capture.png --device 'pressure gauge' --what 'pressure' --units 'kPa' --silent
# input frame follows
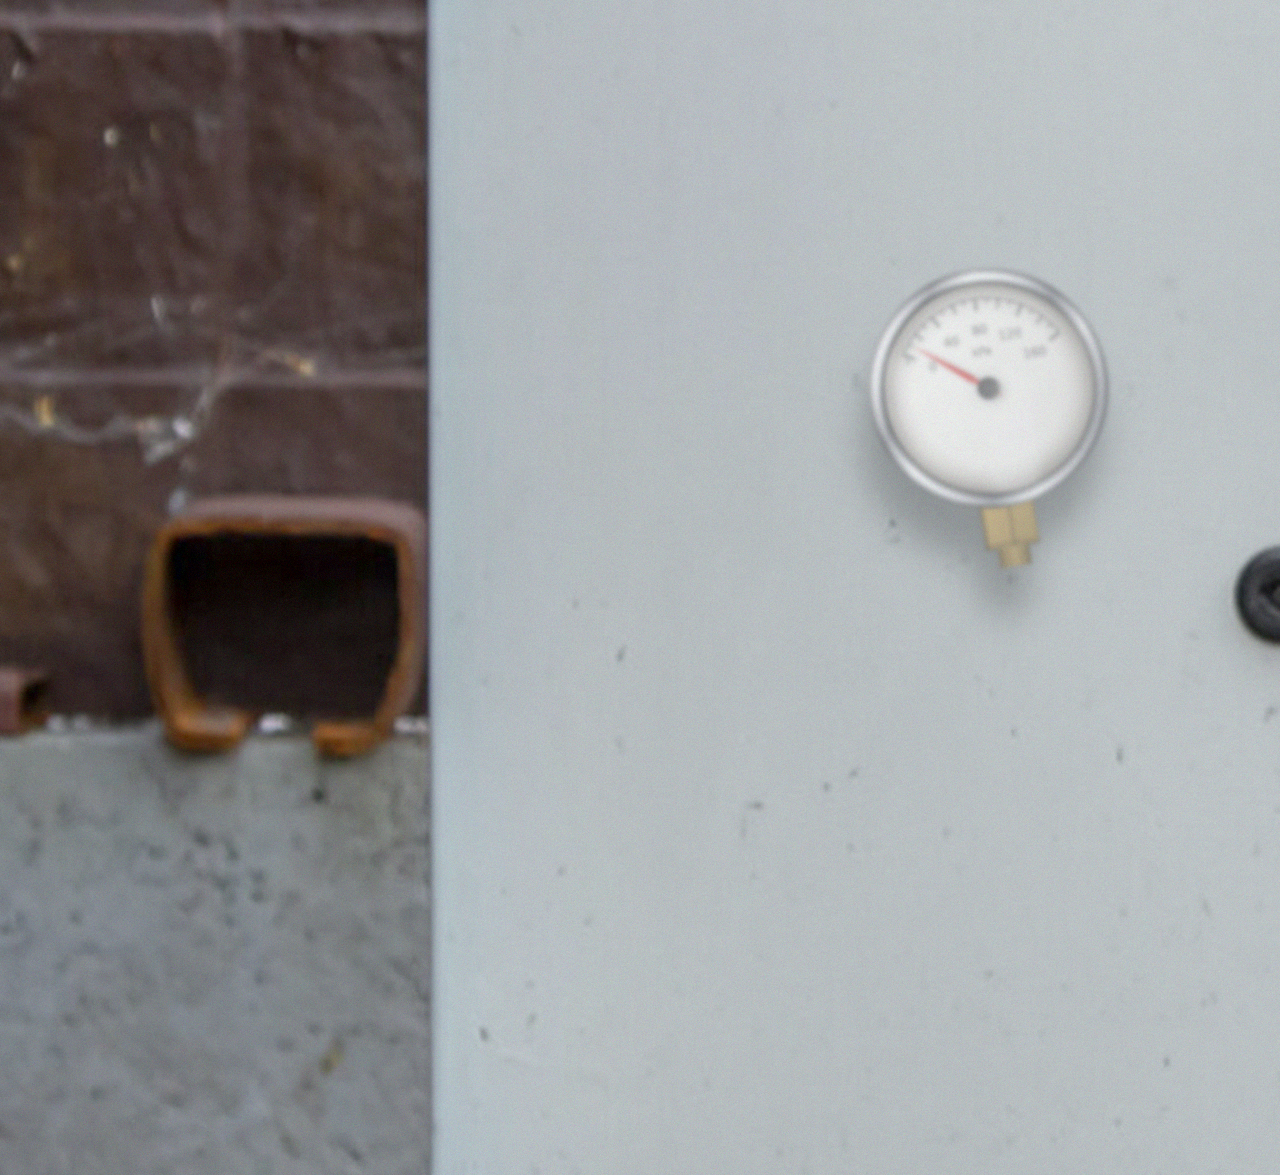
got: 10 kPa
